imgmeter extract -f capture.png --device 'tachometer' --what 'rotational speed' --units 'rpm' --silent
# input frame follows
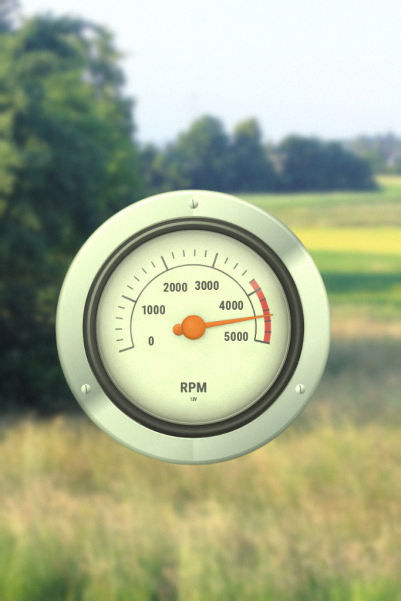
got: 4500 rpm
